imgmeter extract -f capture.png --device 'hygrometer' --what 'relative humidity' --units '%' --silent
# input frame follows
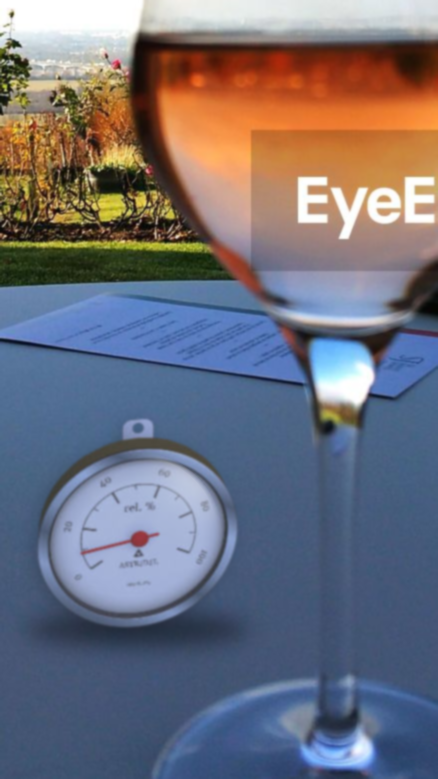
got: 10 %
